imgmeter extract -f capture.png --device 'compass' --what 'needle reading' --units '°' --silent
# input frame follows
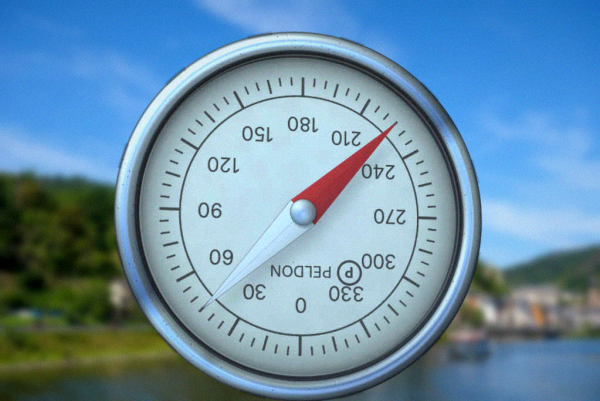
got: 225 °
